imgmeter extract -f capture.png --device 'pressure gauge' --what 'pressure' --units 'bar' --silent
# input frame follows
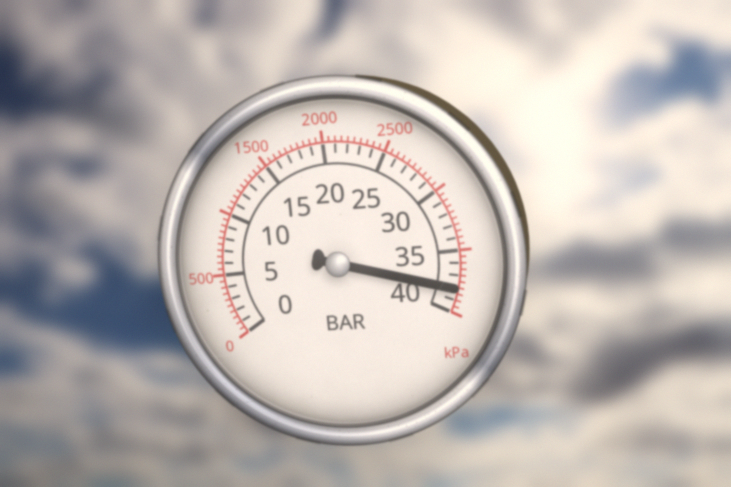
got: 38 bar
